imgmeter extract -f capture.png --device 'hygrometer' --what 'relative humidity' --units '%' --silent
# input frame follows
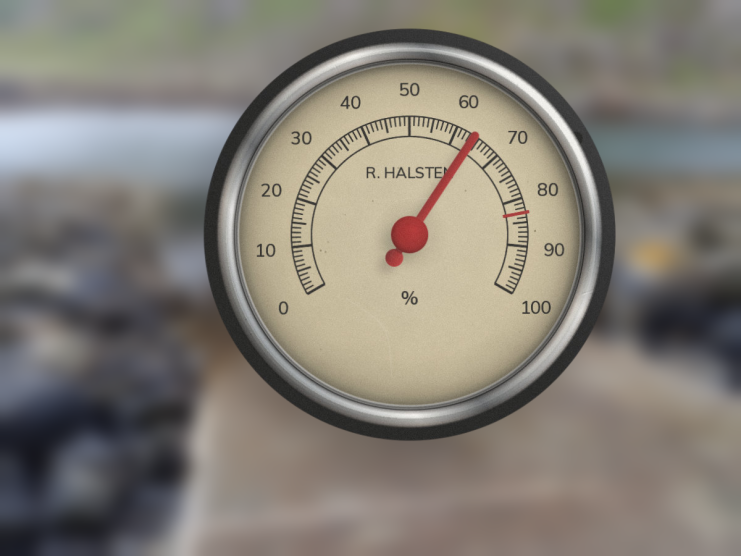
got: 64 %
